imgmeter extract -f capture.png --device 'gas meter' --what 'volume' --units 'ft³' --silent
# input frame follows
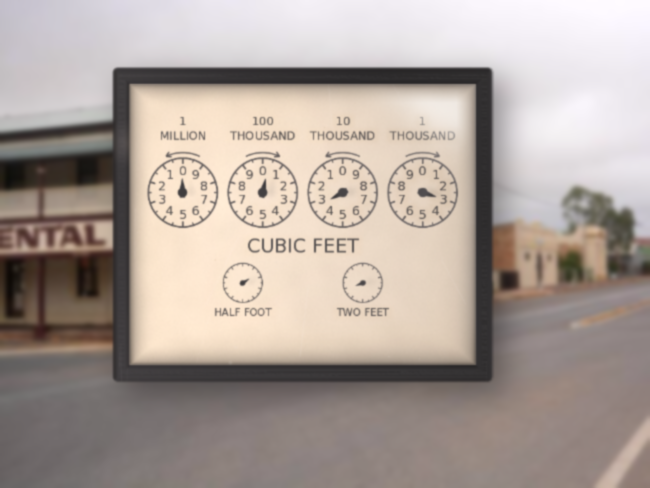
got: 3300 ft³
